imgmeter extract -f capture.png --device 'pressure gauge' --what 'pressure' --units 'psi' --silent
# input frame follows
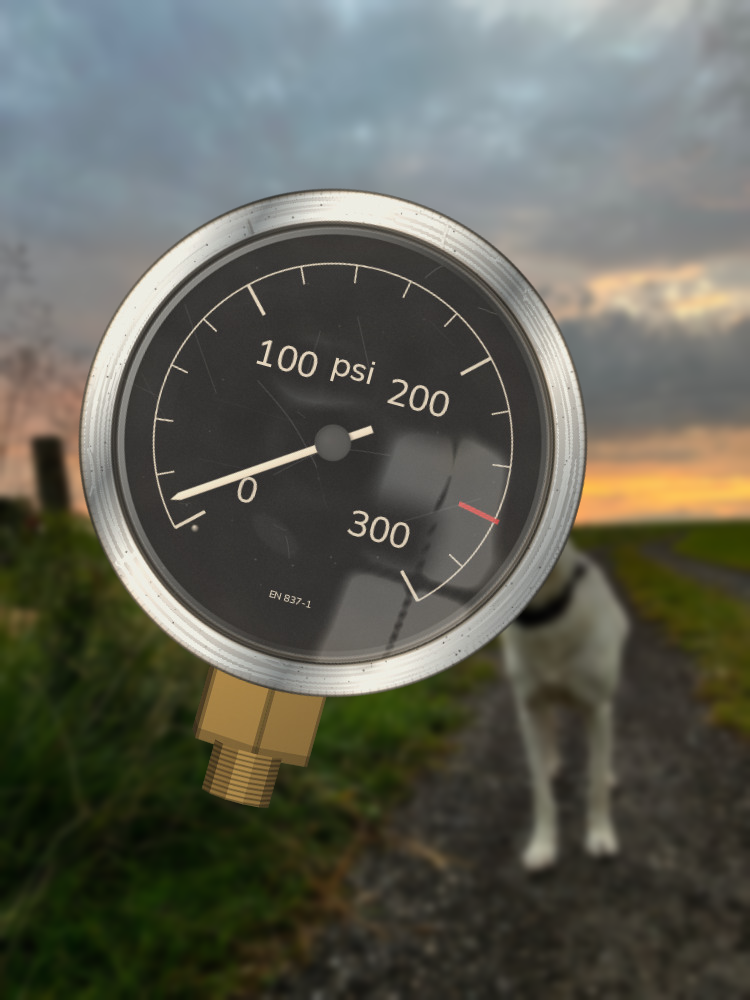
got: 10 psi
